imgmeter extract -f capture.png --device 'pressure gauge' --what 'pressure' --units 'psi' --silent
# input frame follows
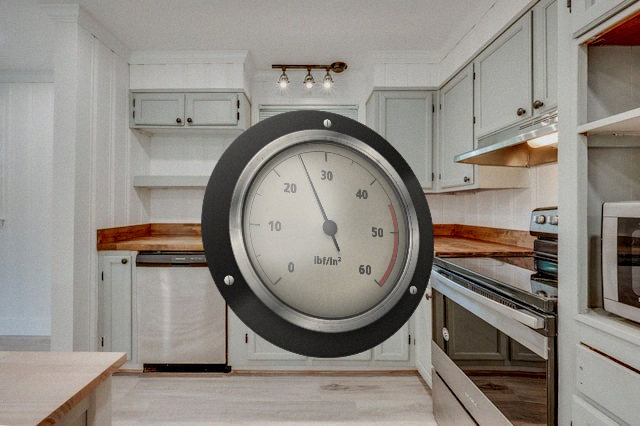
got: 25 psi
